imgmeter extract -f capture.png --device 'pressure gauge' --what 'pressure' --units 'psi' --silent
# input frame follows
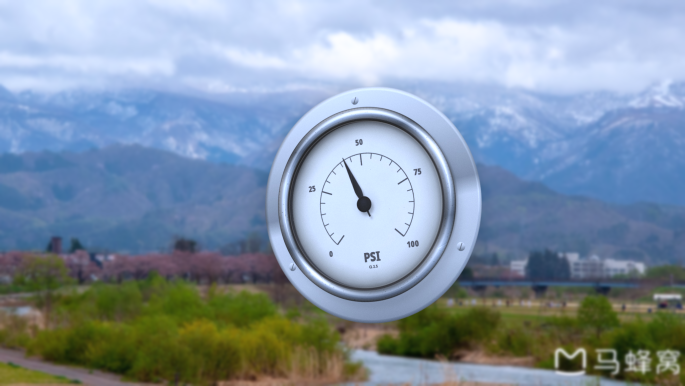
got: 42.5 psi
